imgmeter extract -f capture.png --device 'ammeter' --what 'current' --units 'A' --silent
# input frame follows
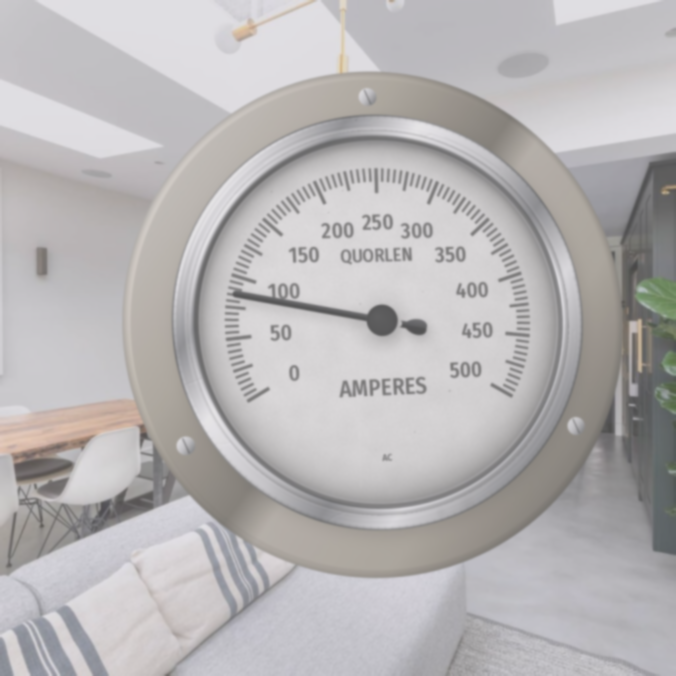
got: 85 A
